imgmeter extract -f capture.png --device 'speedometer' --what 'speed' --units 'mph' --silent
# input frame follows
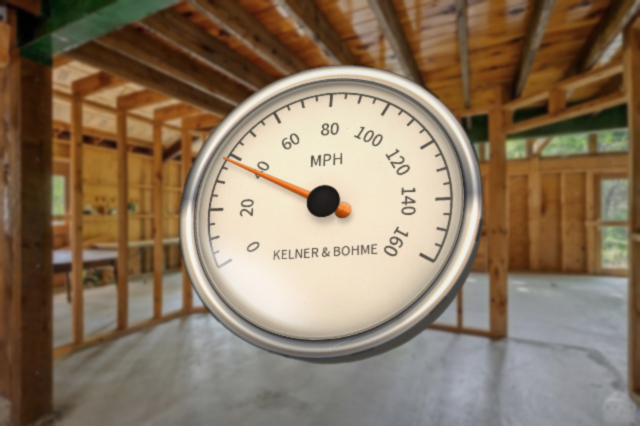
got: 37.5 mph
